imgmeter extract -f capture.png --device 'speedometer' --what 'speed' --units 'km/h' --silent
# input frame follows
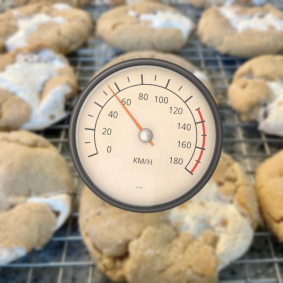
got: 55 km/h
